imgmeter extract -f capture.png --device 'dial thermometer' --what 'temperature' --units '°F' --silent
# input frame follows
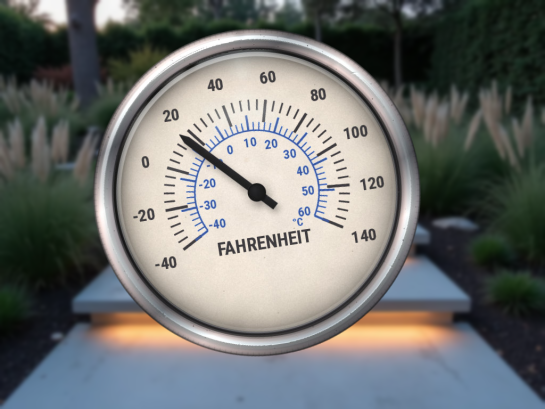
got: 16 °F
